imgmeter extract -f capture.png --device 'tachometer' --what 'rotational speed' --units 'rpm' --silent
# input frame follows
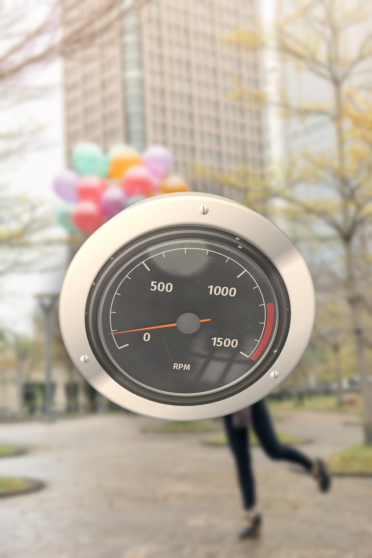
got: 100 rpm
